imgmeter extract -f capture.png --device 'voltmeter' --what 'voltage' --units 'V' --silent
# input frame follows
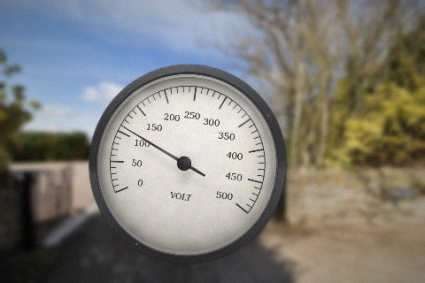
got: 110 V
